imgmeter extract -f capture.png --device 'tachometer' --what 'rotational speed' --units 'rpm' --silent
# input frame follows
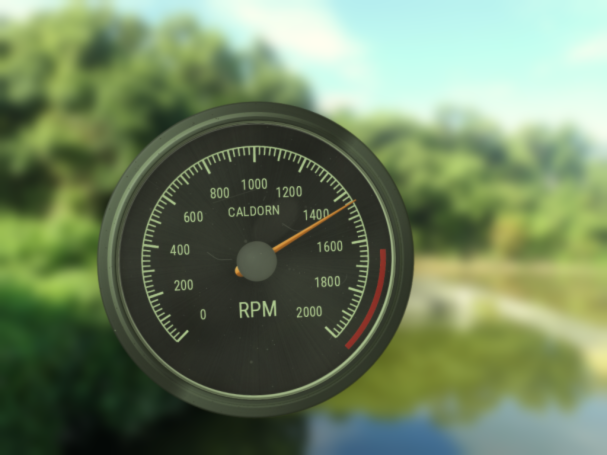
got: 1440 rpm
